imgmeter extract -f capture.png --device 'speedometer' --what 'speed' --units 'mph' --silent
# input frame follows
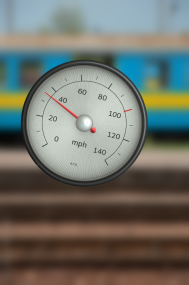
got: 35 mph
